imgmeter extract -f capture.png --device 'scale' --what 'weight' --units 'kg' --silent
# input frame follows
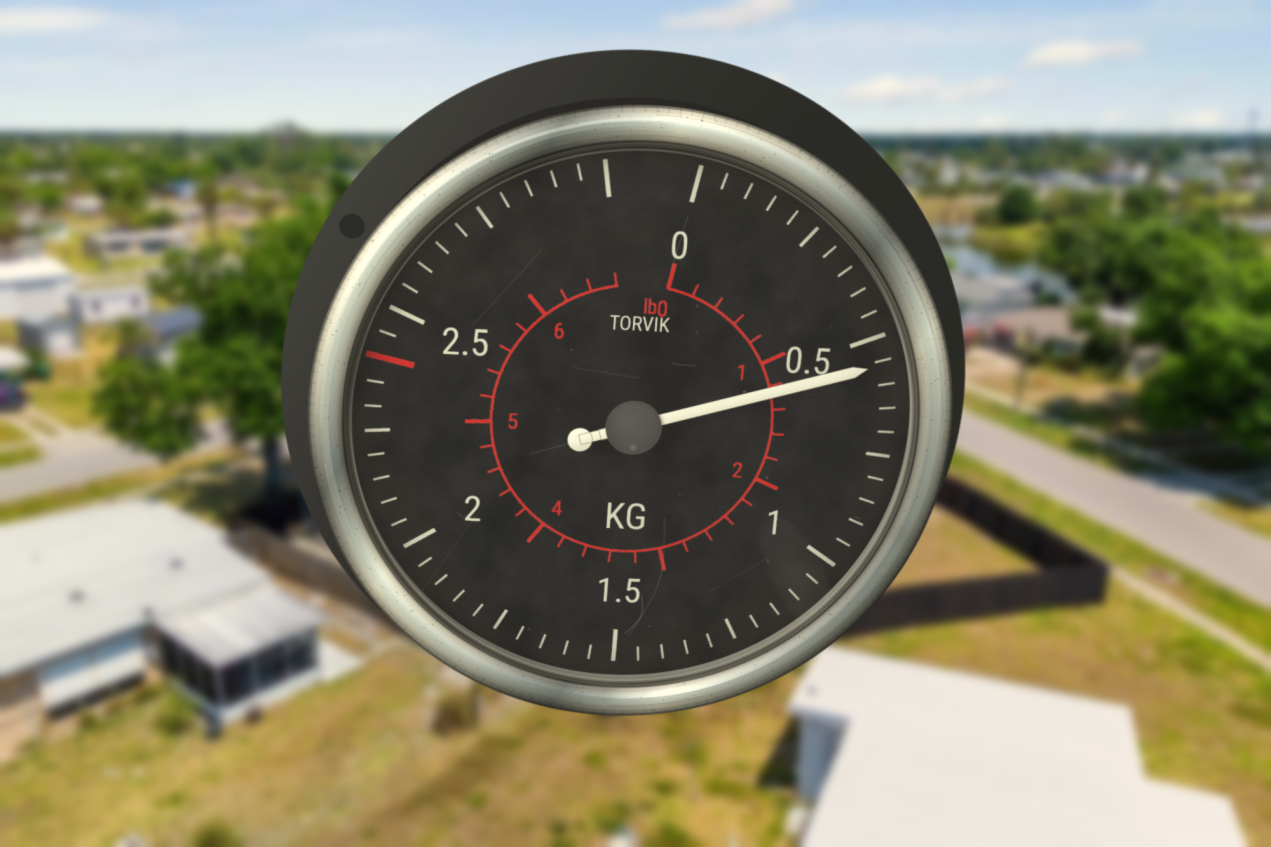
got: 0.55 kg
